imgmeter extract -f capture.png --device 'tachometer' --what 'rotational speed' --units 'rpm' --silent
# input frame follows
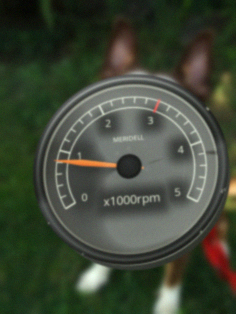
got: 800 rpm
